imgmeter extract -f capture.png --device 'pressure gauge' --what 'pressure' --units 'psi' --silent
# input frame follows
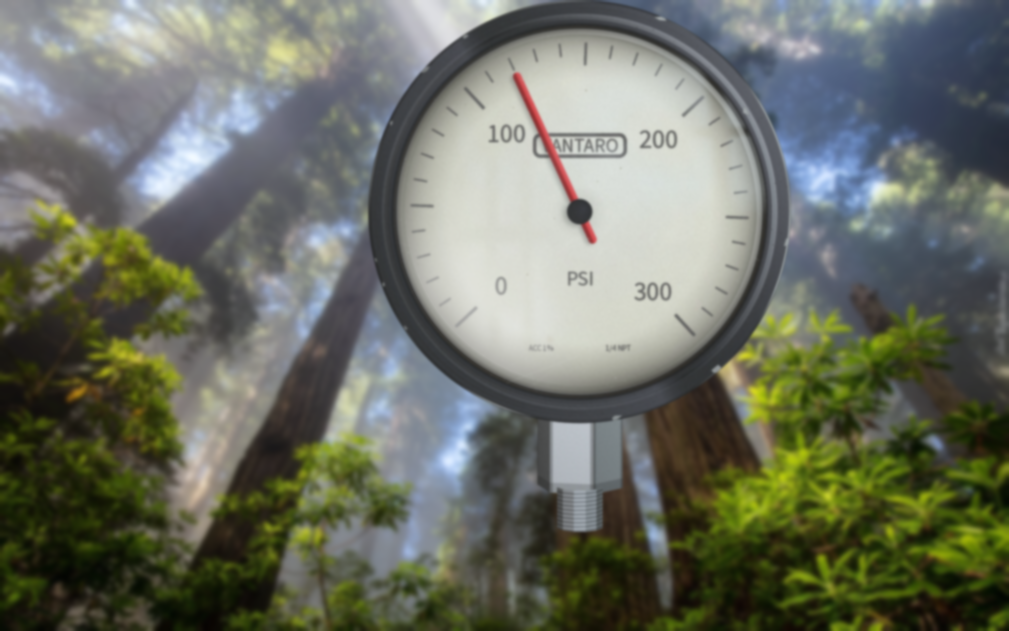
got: 120 psi
